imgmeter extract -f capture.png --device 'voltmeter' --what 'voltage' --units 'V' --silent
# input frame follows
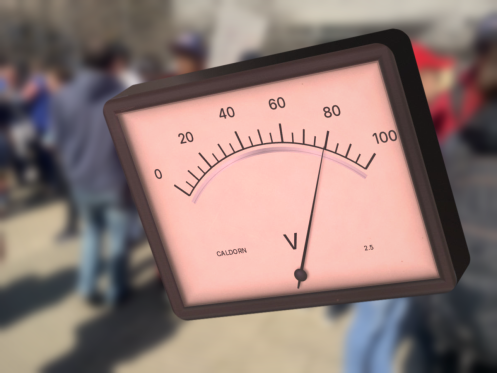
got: 80 V
